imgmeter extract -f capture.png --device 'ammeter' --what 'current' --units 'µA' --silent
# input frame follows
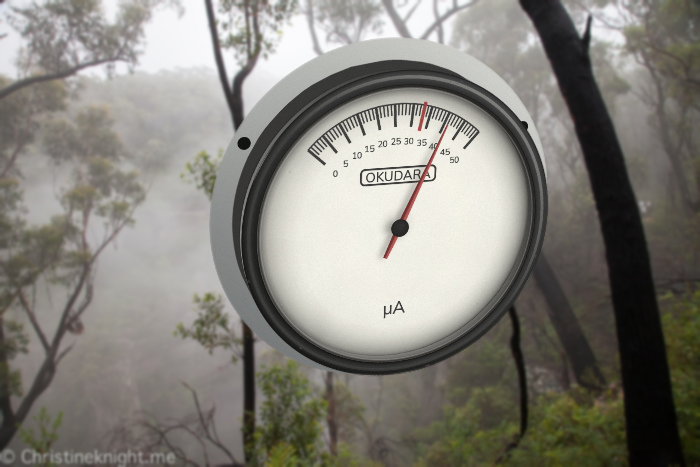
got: 40 µA
